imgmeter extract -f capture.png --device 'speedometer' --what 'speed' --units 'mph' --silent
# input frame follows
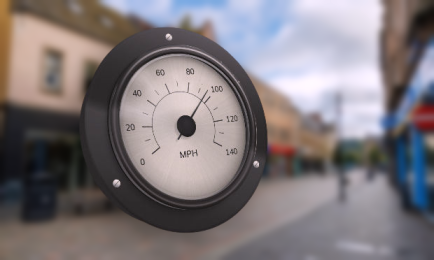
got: 95 mph
